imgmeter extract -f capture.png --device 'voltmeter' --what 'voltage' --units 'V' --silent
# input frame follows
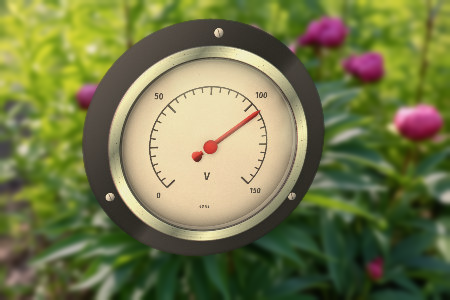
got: 105 V
